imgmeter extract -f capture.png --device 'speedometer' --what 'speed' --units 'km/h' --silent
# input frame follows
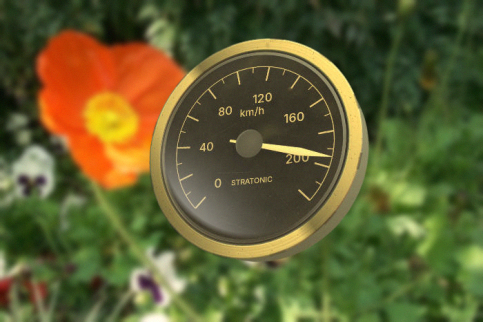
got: 195 km/h
